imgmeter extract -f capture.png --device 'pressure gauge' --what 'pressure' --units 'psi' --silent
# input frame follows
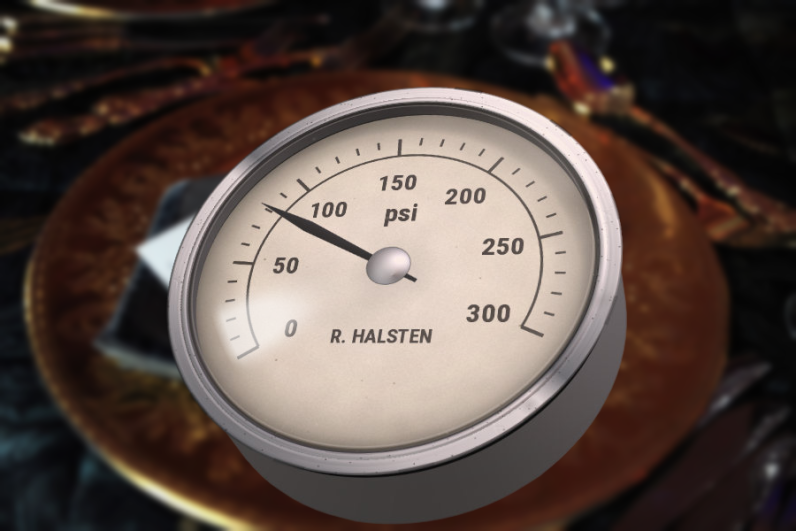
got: 80 psi
